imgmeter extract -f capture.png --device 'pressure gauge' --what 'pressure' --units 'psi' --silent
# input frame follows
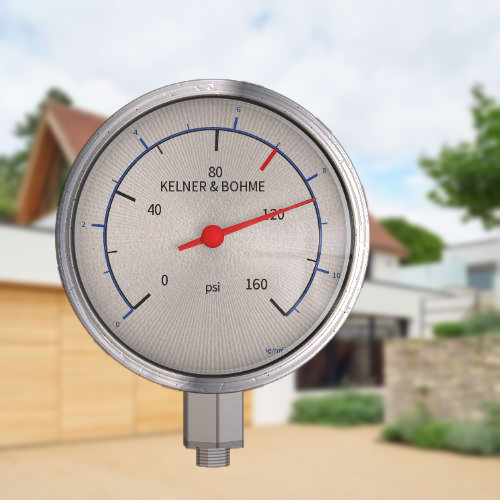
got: 120 psi
